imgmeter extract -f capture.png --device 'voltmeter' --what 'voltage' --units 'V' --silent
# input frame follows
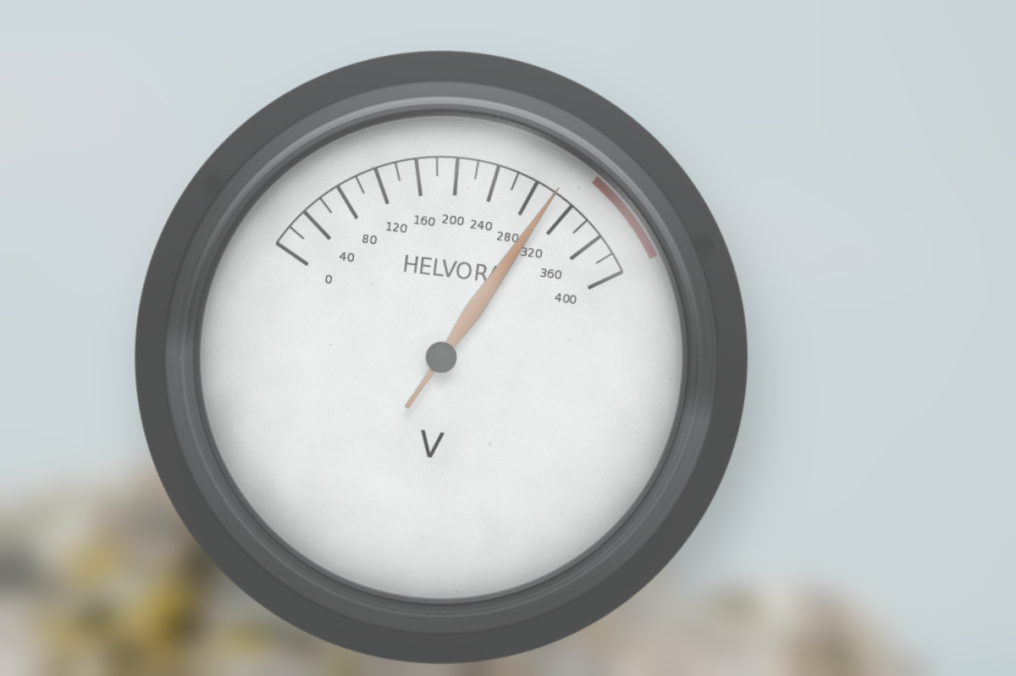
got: 300 V
